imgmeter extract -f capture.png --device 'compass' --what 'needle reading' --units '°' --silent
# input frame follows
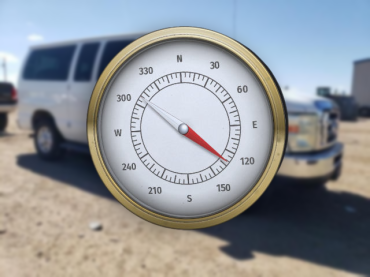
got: 130 °
